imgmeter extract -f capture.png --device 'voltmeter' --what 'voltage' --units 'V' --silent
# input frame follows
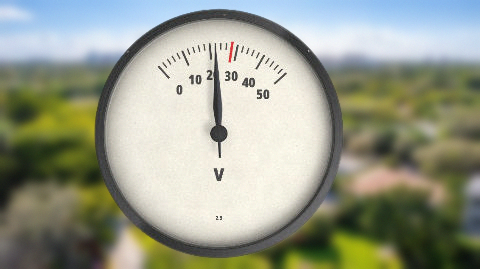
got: 22 V
